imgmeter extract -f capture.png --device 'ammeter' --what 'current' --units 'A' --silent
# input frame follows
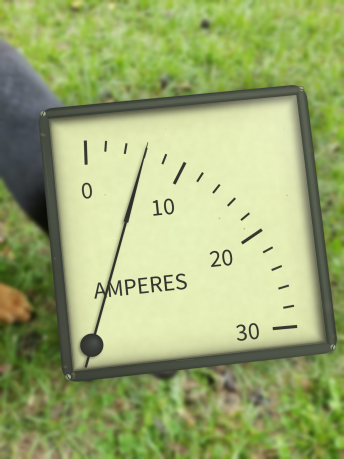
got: 6 A
